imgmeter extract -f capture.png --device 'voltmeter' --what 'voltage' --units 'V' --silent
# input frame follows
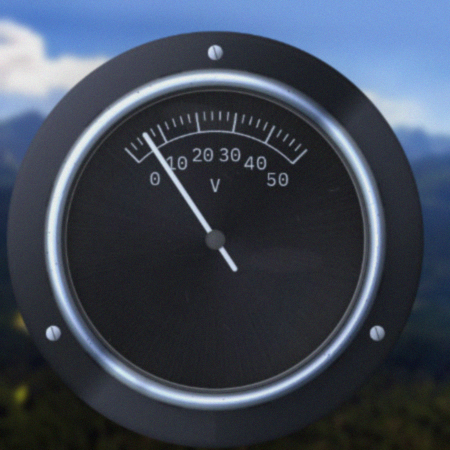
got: 6 V
